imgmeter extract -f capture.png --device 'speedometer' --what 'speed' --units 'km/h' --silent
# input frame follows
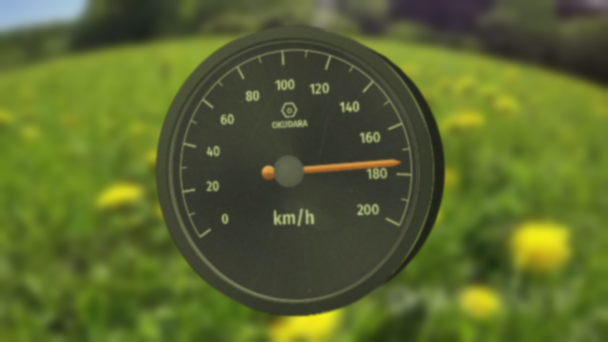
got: 175 km/h
